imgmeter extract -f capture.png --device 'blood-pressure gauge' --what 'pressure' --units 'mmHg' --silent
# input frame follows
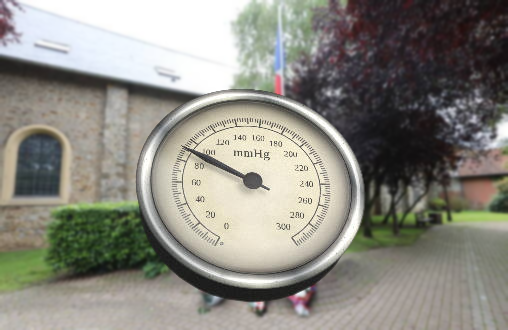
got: 90 mmHg
